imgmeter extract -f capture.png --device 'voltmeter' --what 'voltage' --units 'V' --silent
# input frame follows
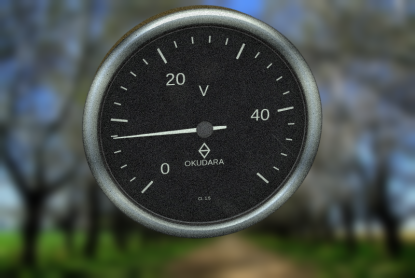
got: 8 V
